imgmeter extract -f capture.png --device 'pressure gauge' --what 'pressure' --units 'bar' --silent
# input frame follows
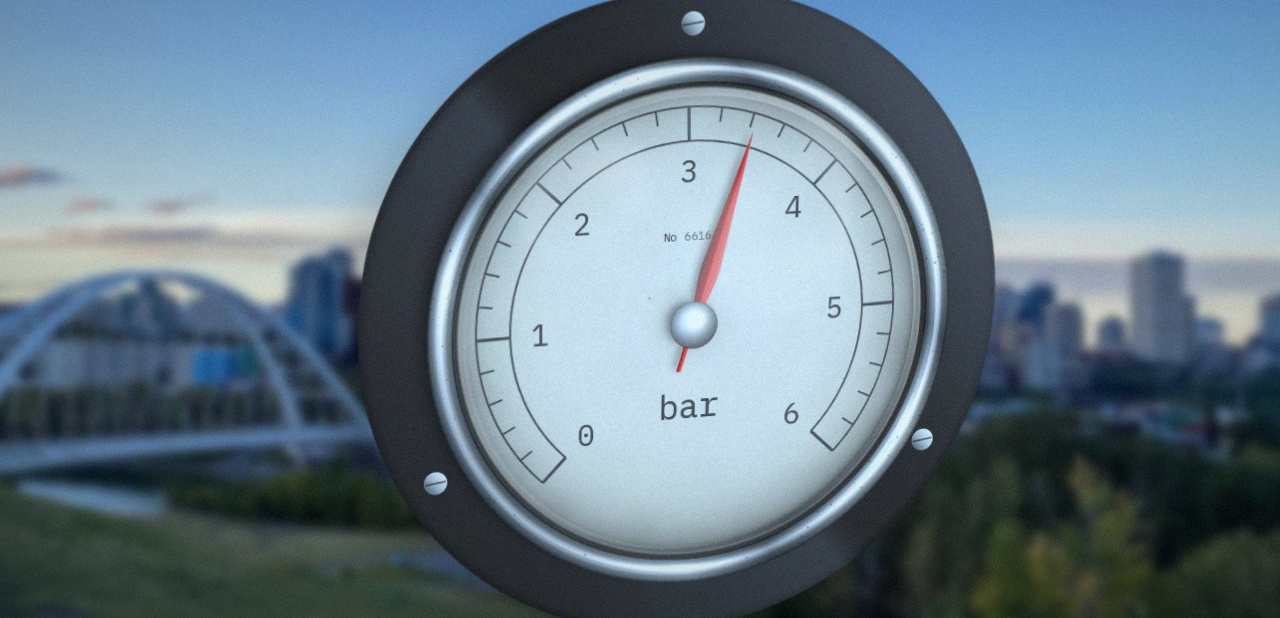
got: 3.4 bar
